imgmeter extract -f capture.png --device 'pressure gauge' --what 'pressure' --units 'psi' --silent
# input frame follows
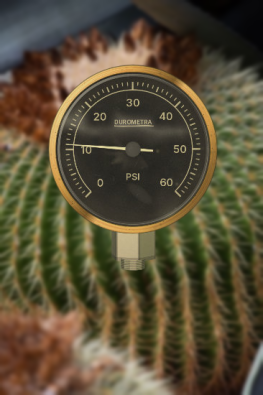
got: 11 psi
